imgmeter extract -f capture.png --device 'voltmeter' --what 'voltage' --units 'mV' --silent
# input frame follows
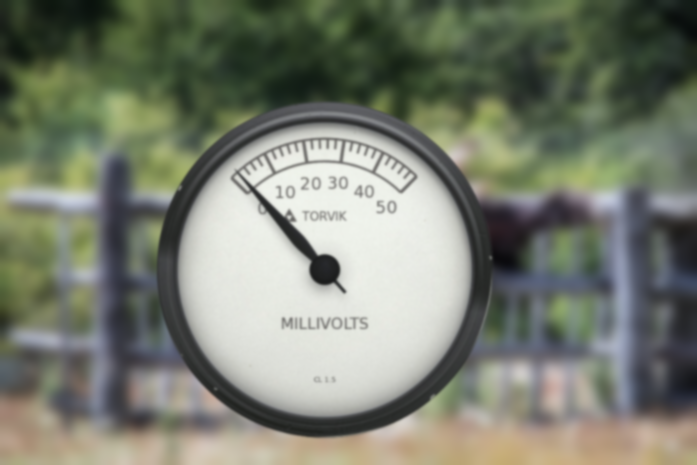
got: 2 mV
